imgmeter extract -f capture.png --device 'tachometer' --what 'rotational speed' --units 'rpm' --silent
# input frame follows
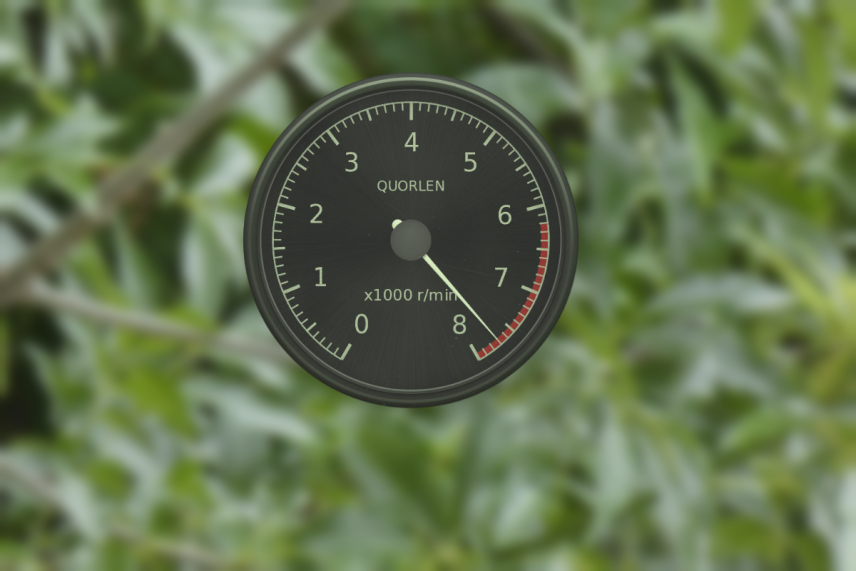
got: 7700 rpm
